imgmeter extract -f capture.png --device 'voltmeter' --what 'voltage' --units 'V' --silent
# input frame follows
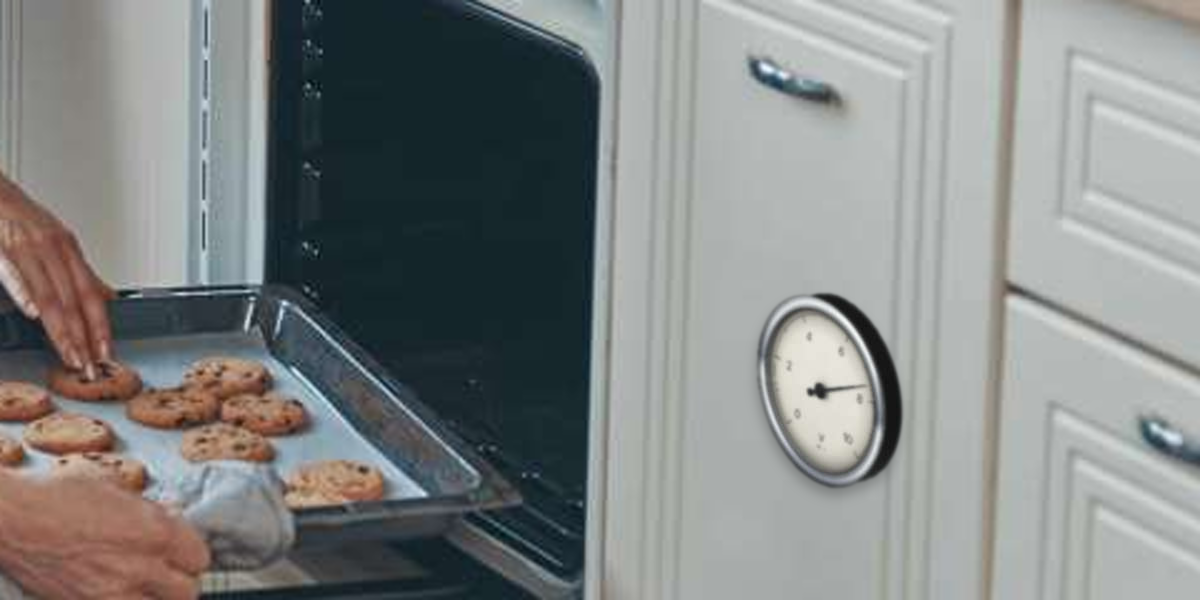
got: 7.5 V
